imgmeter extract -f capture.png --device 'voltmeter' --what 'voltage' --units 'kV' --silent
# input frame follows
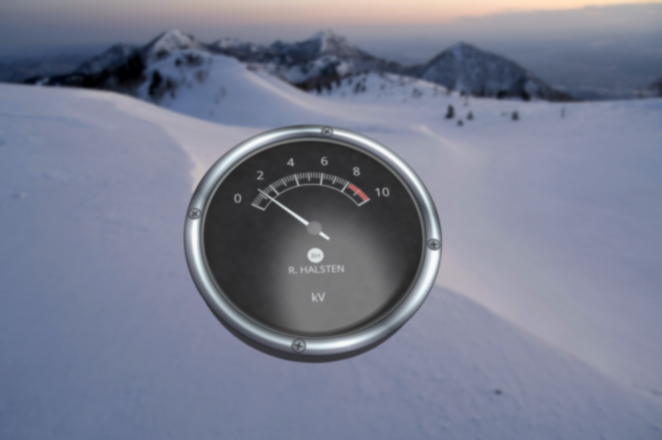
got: 1 kV
